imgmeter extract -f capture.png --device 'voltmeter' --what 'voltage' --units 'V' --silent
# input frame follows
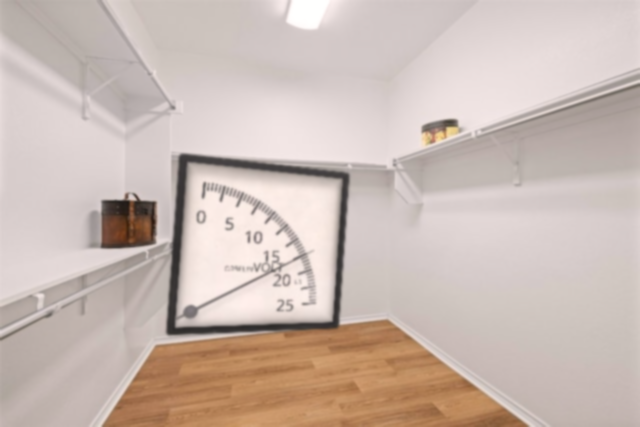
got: 17.5 V
